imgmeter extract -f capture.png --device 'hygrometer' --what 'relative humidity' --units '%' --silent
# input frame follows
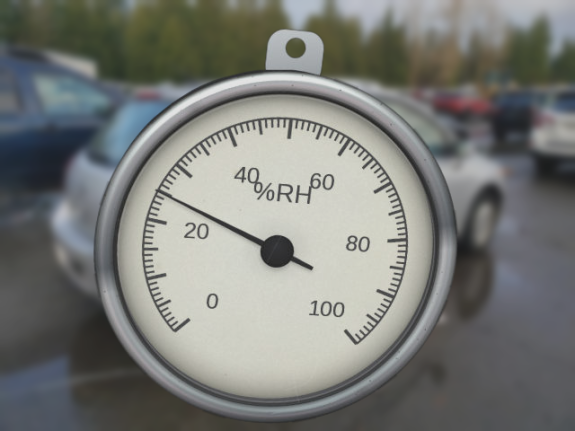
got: 25 %
